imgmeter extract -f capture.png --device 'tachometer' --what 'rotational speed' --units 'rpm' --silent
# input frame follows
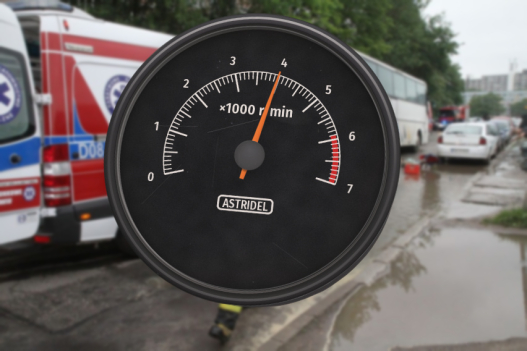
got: 4000 rpm
